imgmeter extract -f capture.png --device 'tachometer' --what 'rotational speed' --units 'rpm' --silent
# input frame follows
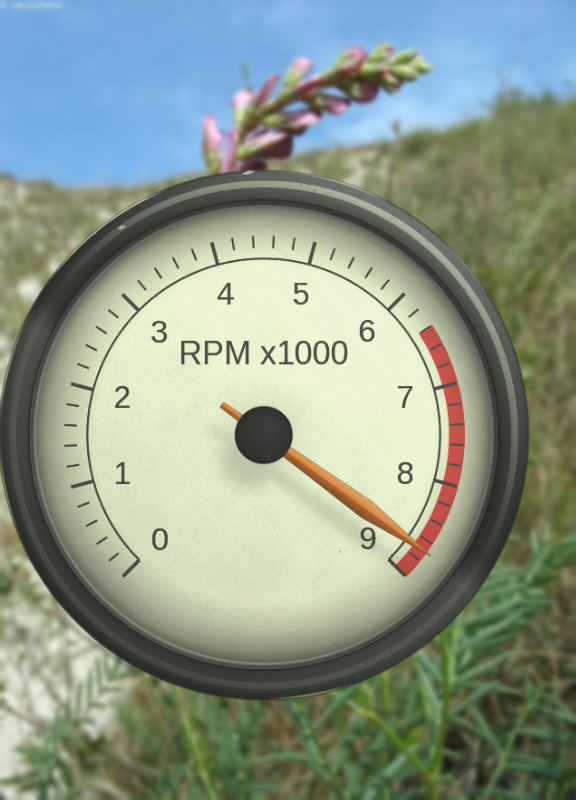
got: 8700 rpm
